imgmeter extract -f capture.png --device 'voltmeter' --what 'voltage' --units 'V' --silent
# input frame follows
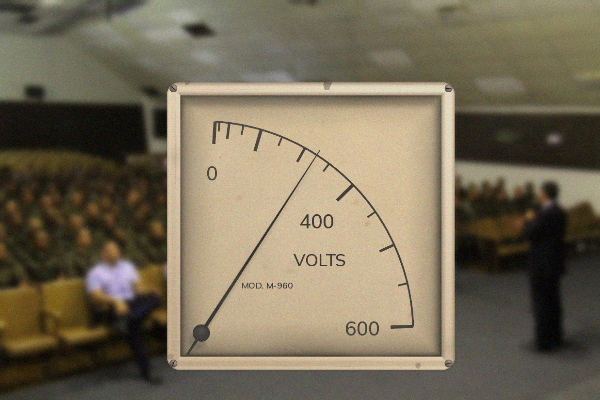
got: 325 V
